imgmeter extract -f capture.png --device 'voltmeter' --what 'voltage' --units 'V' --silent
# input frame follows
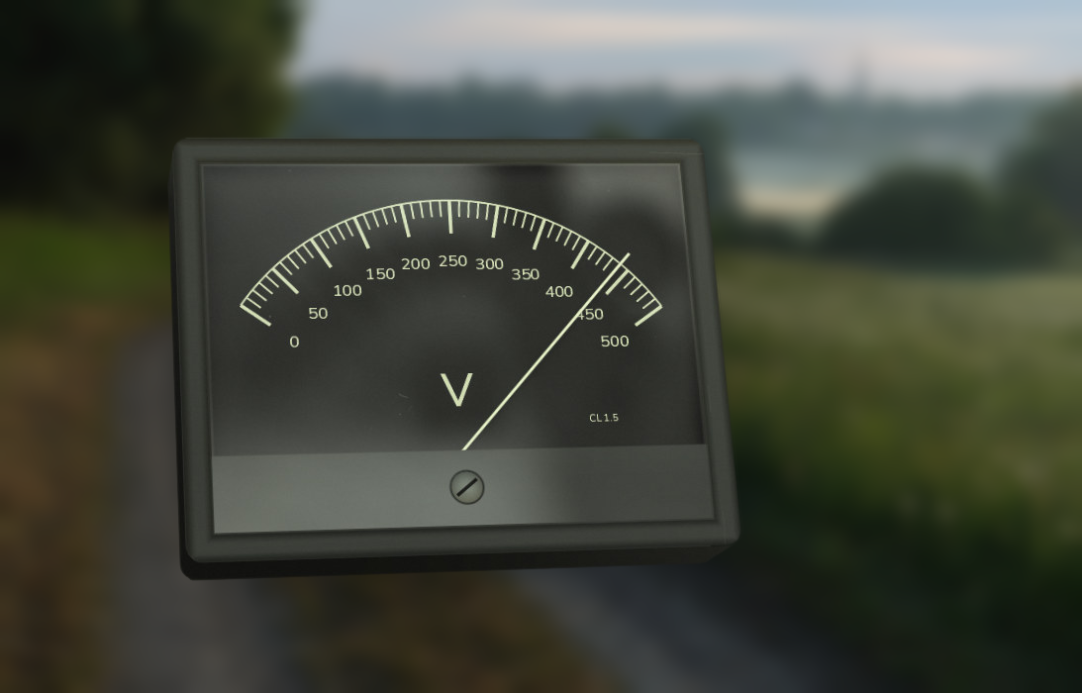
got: 440 V
